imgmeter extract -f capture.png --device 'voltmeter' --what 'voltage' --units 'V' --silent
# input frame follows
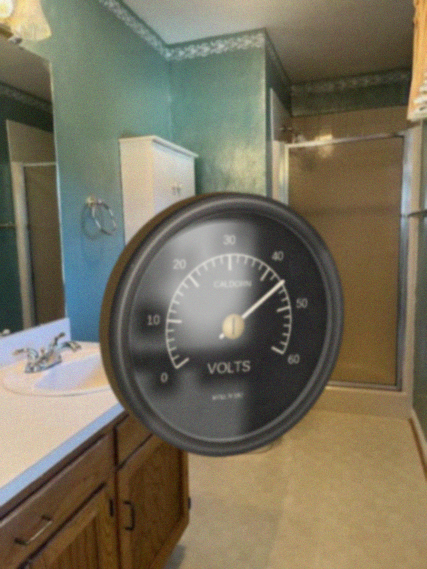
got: 44 V
